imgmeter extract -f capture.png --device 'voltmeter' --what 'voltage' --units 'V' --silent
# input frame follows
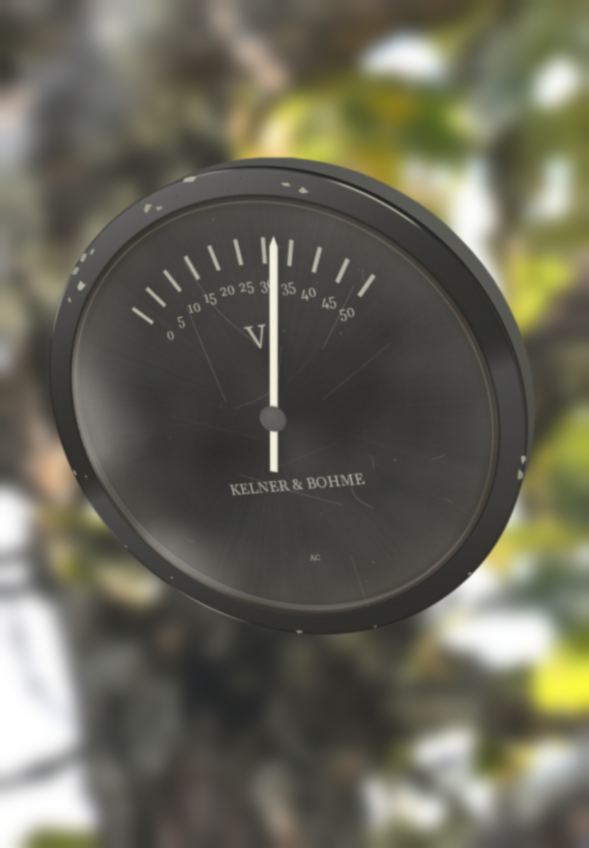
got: 32.5 V
